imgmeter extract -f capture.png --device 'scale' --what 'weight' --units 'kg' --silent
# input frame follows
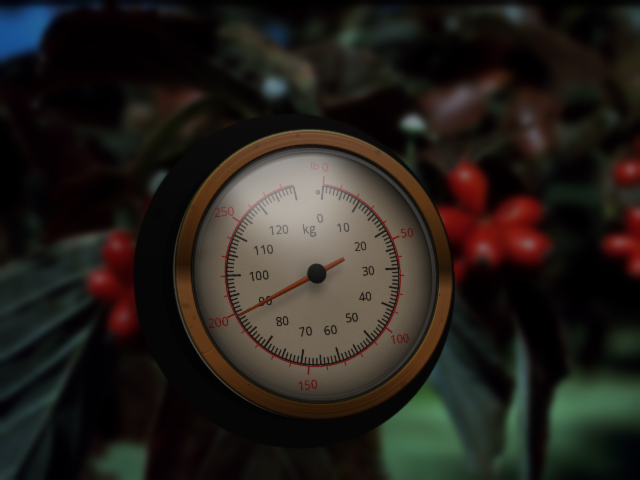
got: 90 kg
